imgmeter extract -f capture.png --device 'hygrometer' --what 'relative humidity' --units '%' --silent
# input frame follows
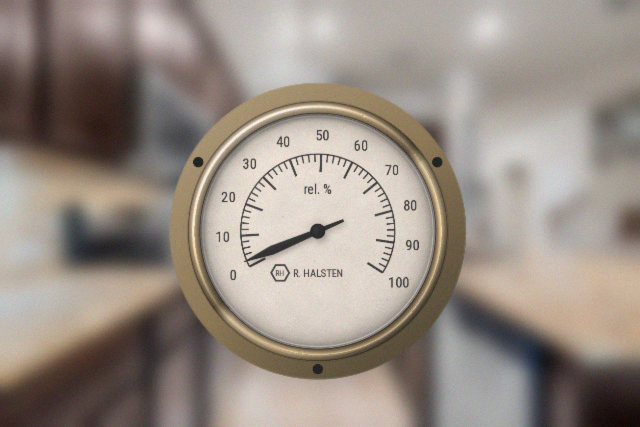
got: 2 %
